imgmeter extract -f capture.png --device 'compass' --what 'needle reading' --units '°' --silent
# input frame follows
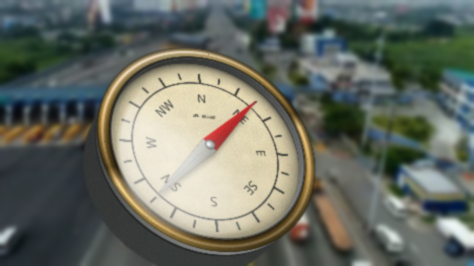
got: 45 °
